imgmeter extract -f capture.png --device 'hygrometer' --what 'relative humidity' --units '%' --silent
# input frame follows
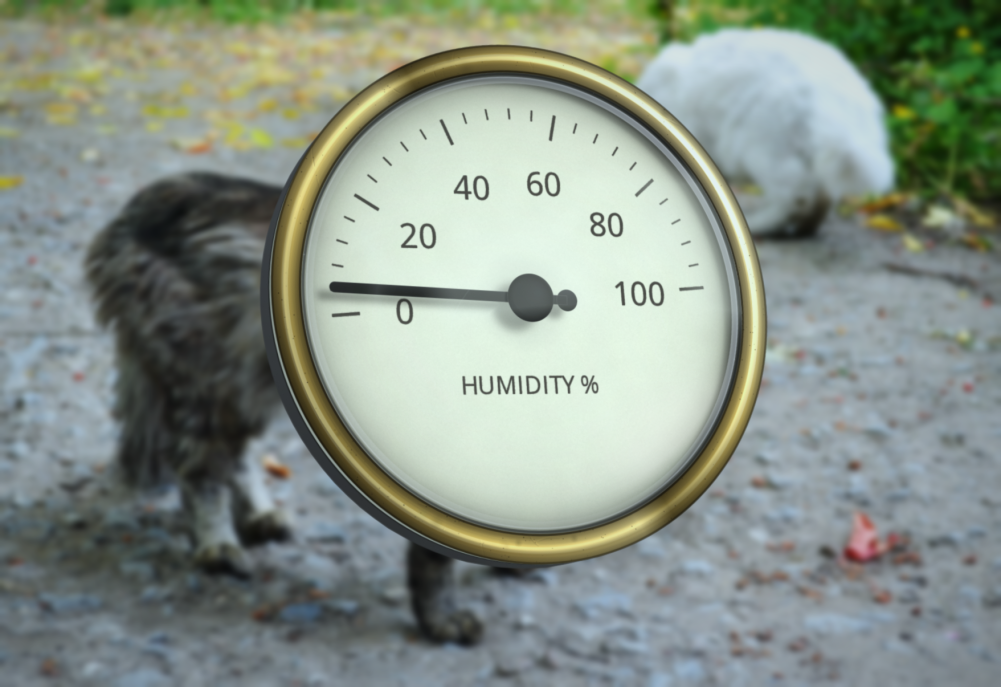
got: 4 %
